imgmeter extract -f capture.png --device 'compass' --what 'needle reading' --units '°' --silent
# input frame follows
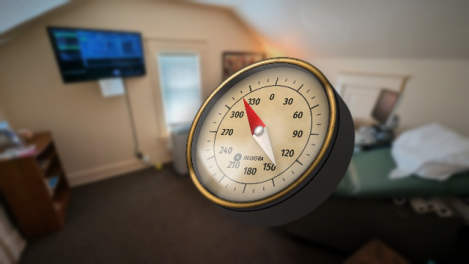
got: 320 °
